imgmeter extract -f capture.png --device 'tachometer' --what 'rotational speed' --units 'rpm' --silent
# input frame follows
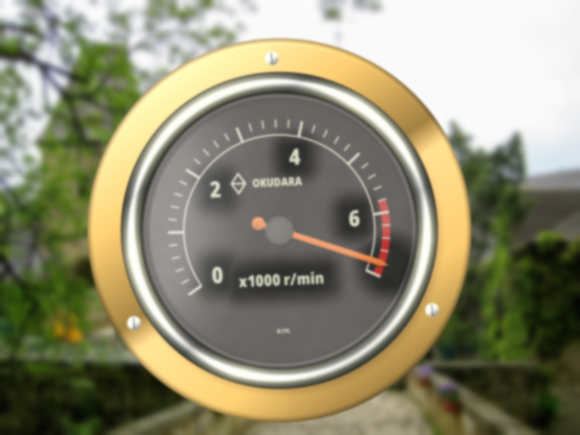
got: 6800 rpm
